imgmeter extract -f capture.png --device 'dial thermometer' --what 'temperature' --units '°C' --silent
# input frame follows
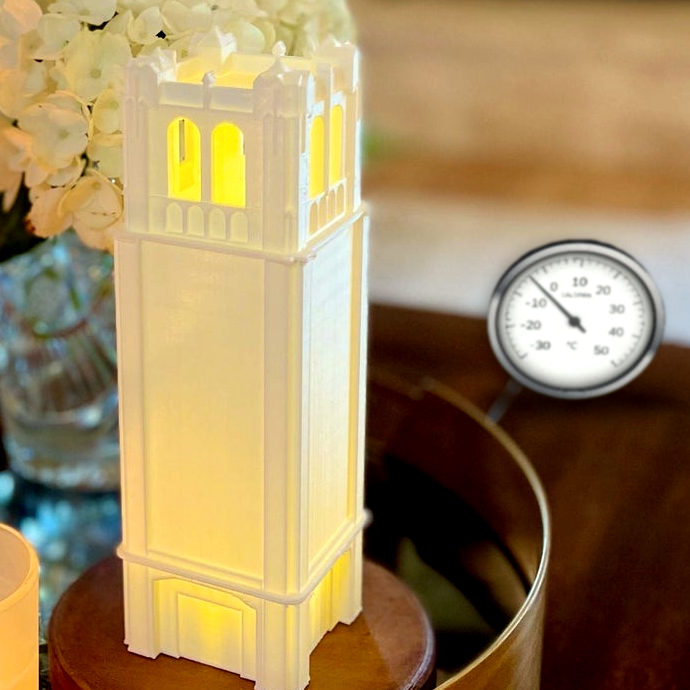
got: -4 °C
